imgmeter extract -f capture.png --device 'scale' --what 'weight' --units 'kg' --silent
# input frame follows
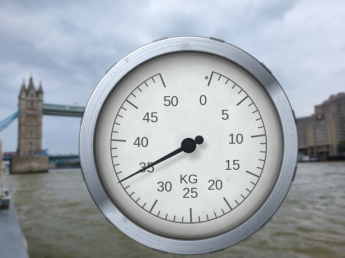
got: 35 kg
